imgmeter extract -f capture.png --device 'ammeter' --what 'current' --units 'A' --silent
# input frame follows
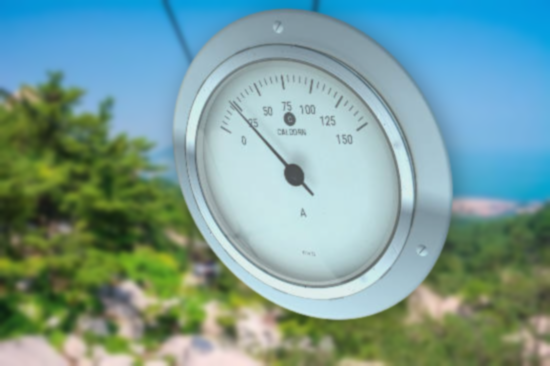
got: 25 A
